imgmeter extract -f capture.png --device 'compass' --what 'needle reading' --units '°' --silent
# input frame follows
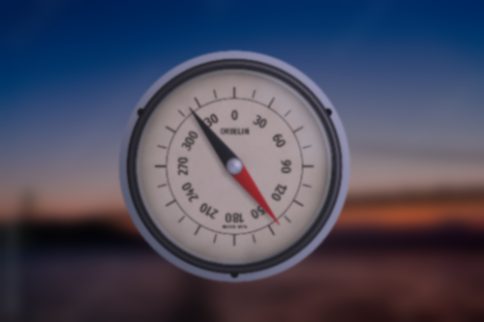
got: 142.5 °
